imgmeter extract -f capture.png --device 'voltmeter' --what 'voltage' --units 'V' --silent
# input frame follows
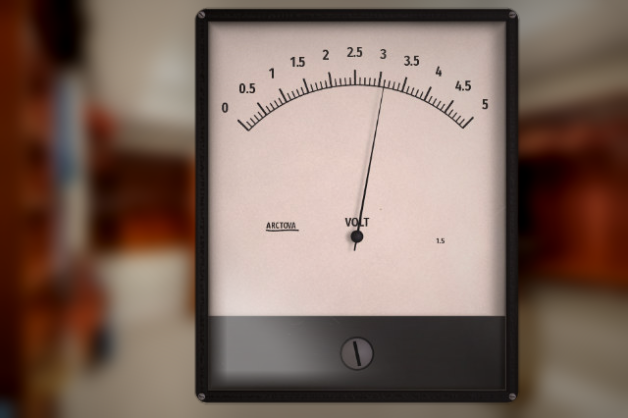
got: 3.1 V
